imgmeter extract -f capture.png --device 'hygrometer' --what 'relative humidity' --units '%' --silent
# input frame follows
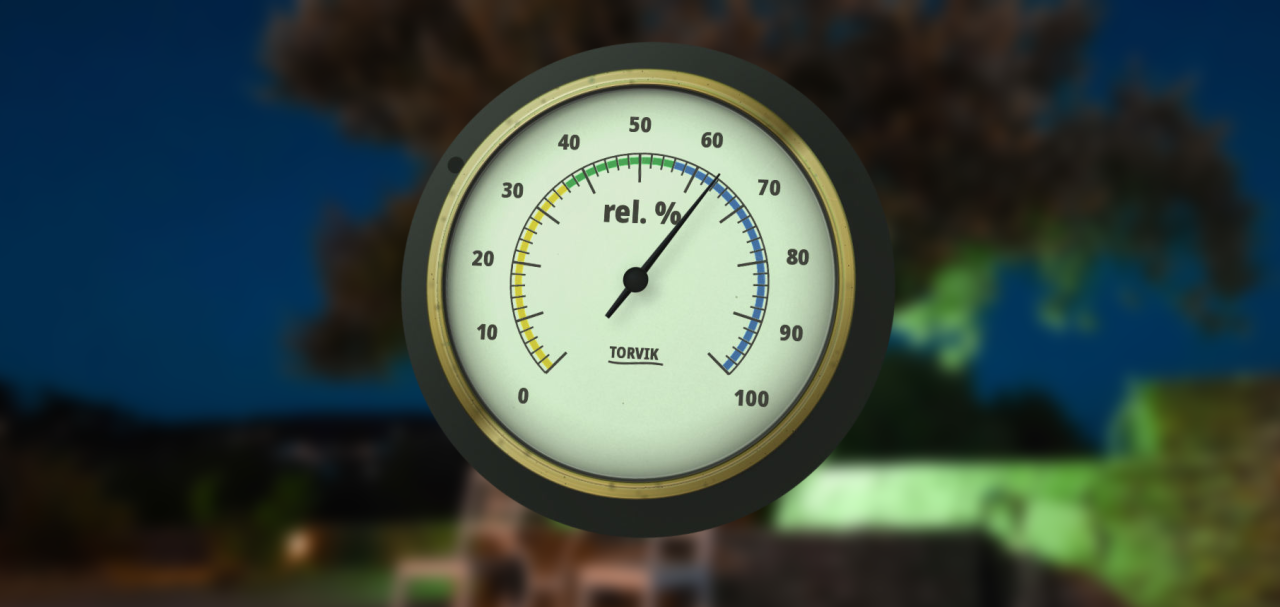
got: 64 %
